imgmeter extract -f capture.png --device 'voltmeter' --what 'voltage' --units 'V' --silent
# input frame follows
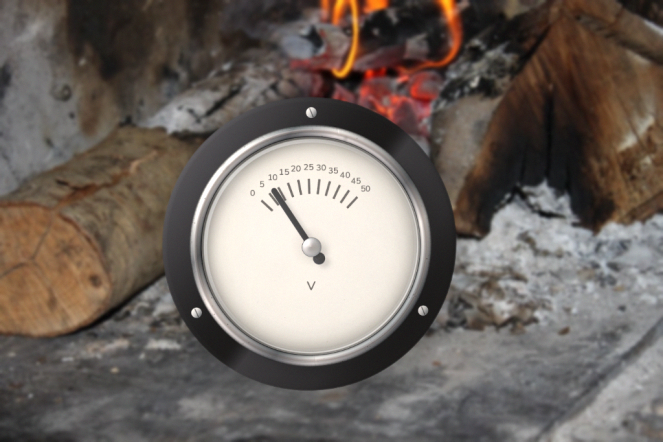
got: 7.5 V
